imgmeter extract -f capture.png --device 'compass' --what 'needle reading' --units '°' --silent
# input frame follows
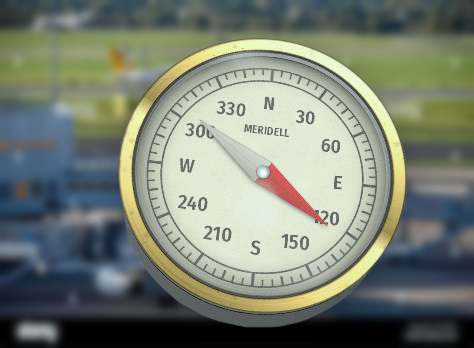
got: 125 °
